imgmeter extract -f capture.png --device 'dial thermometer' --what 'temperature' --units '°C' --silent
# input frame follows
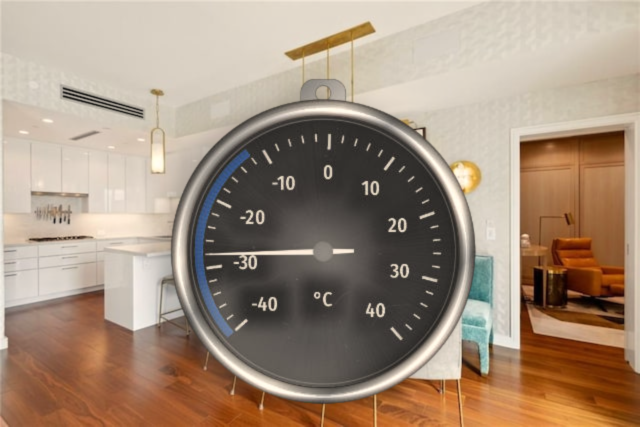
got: -28 °C
